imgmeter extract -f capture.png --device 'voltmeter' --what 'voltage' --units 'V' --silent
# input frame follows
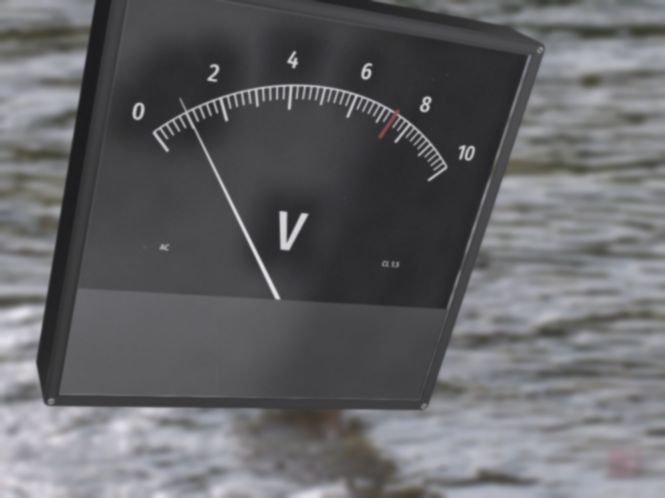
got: 1 V
